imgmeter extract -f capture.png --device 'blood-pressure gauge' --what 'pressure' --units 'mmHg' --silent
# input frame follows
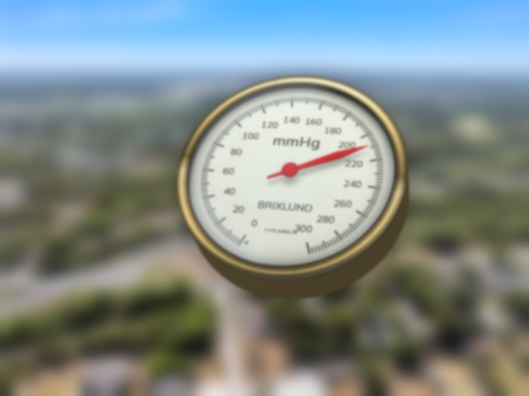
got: 210 mmHg
